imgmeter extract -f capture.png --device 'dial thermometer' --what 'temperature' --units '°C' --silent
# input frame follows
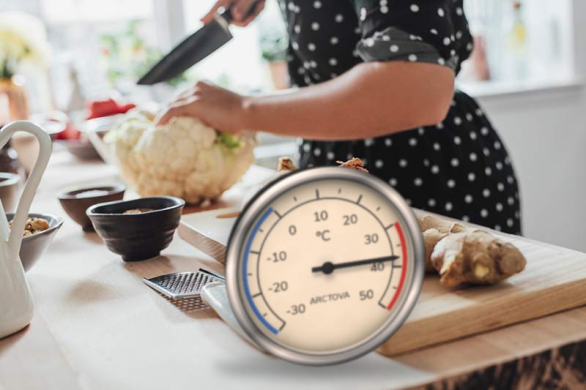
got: 37.5 °C
